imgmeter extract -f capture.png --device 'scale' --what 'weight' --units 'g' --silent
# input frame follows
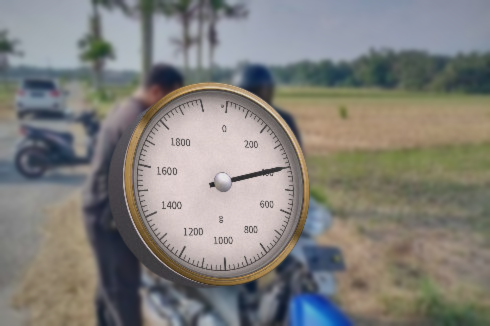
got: 400 g
